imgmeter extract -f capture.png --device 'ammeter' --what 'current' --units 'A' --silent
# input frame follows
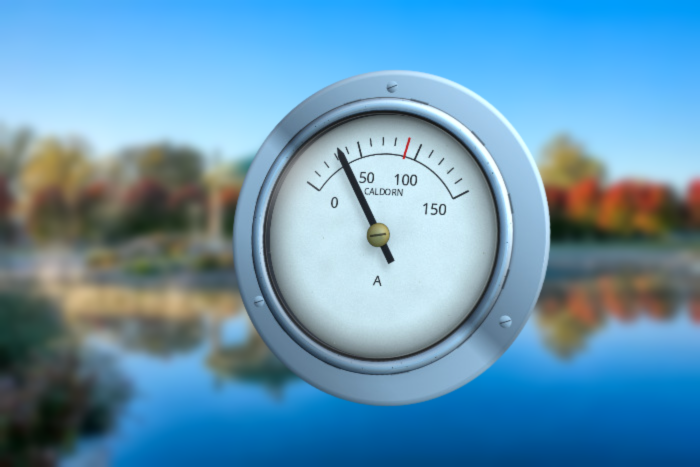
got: 35 A
